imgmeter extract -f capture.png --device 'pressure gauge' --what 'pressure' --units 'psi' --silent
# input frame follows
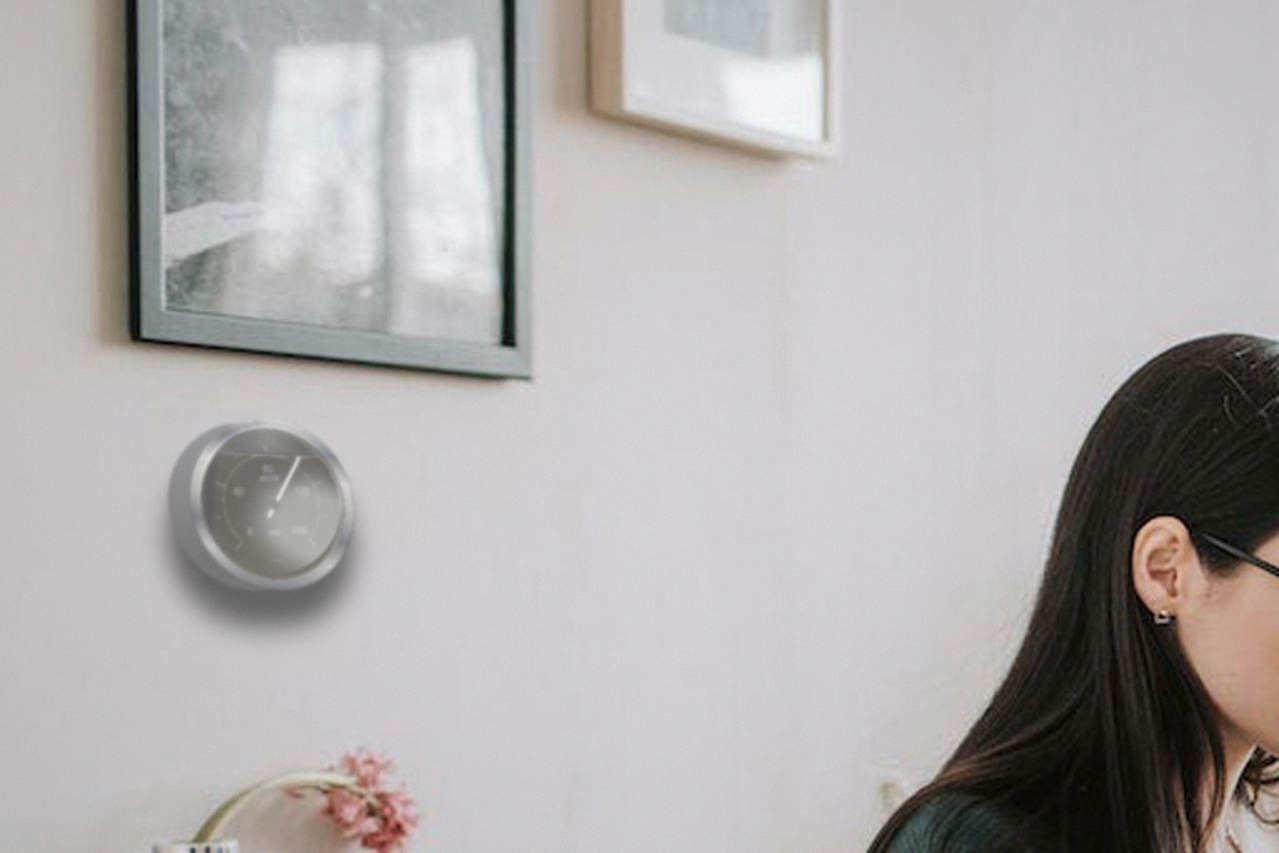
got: 100 psi
